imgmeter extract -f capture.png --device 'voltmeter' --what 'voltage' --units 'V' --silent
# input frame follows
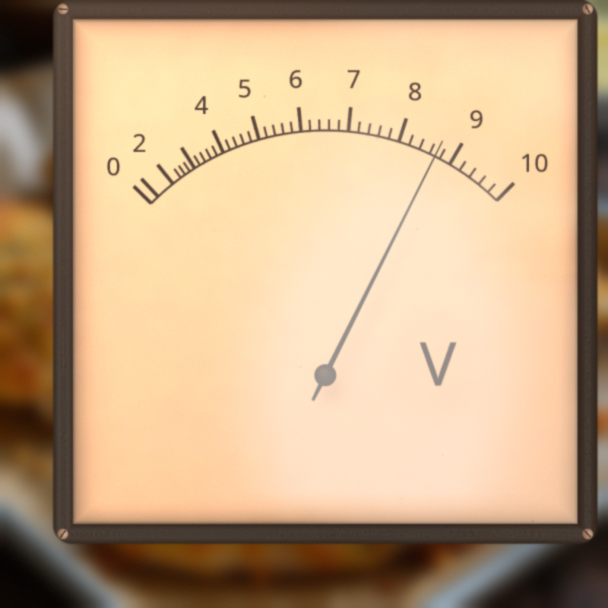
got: 8.7 V
